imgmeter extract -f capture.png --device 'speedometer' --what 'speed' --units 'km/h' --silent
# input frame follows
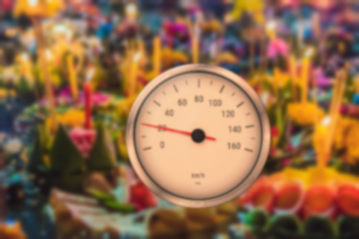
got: 20 km/h
